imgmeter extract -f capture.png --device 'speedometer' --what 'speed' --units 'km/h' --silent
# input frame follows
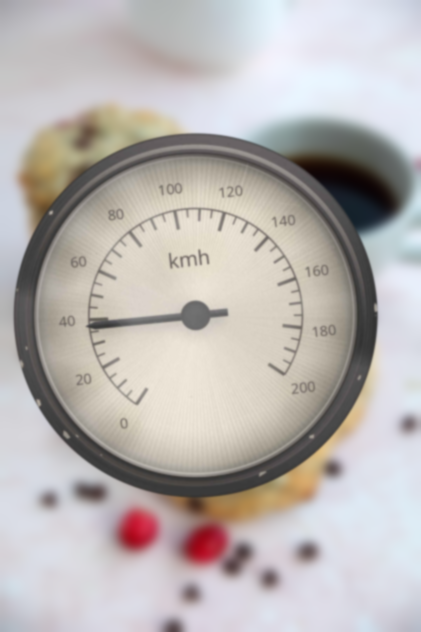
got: 37.5 km/h
